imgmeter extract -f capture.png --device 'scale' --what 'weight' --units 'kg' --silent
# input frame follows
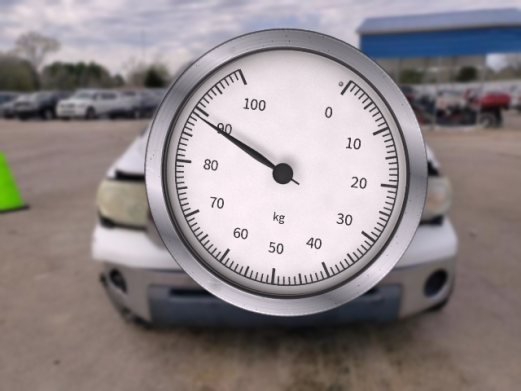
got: 89 kg
